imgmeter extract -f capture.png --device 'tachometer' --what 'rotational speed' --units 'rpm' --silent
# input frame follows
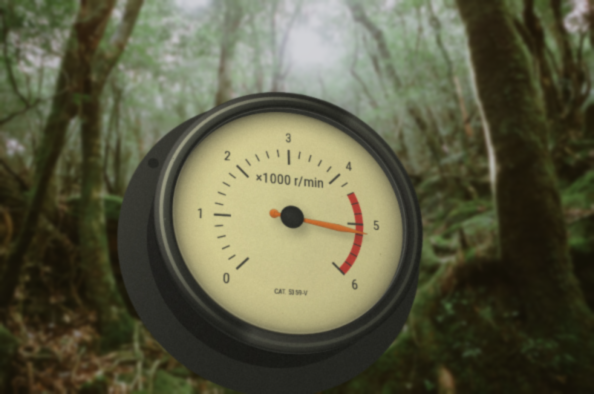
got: 5200 rpm
